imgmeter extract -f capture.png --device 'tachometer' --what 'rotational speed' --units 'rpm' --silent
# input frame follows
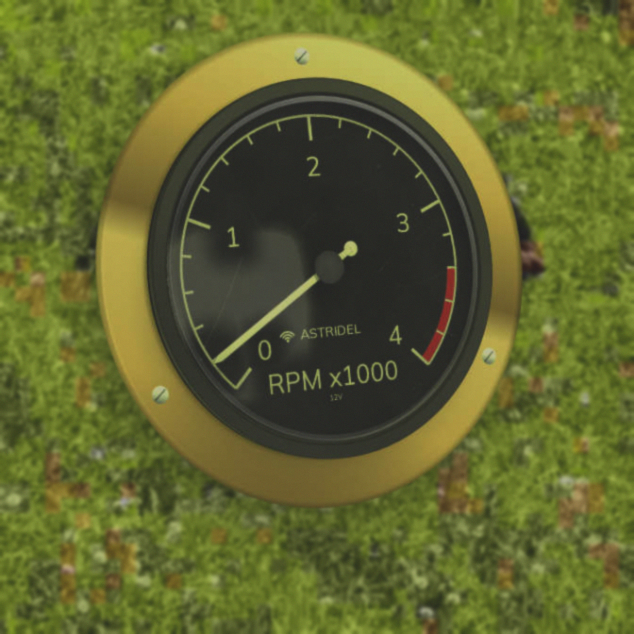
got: 200 rpm
